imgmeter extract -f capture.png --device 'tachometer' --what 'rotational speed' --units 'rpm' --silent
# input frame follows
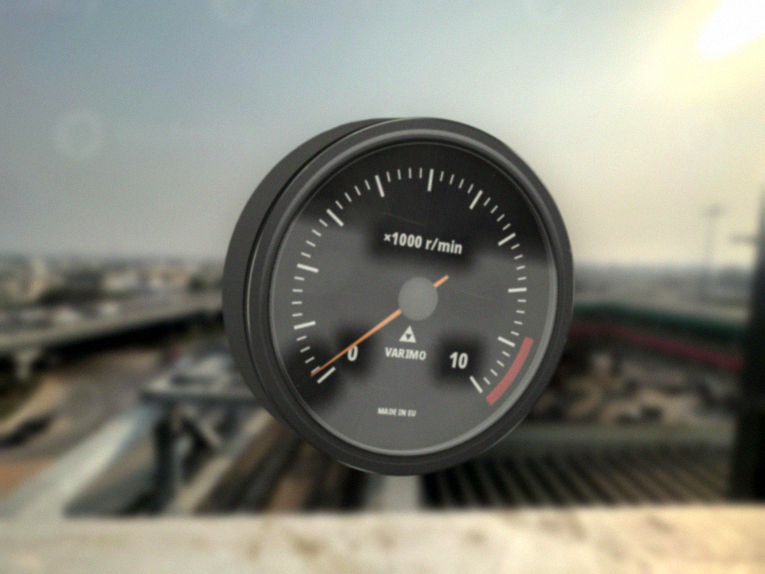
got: 200 rpm
